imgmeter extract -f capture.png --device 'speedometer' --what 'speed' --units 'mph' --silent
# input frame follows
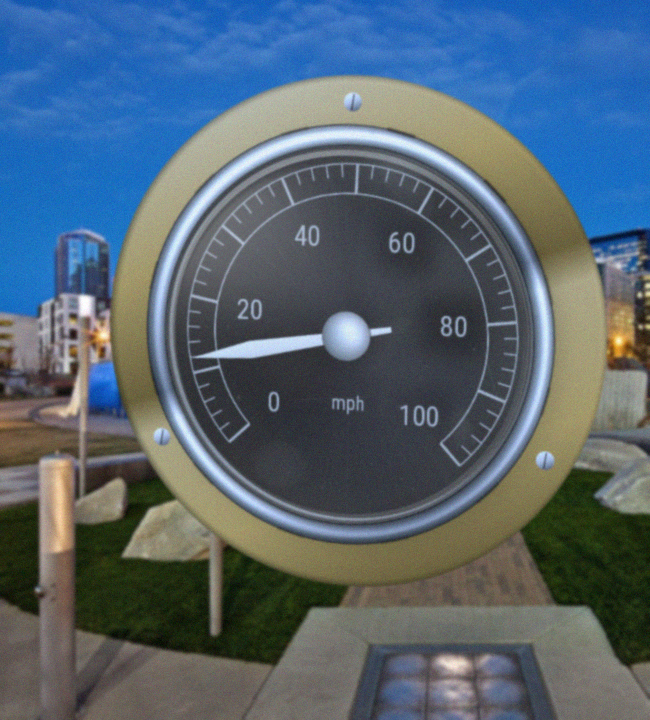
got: 12 mph
